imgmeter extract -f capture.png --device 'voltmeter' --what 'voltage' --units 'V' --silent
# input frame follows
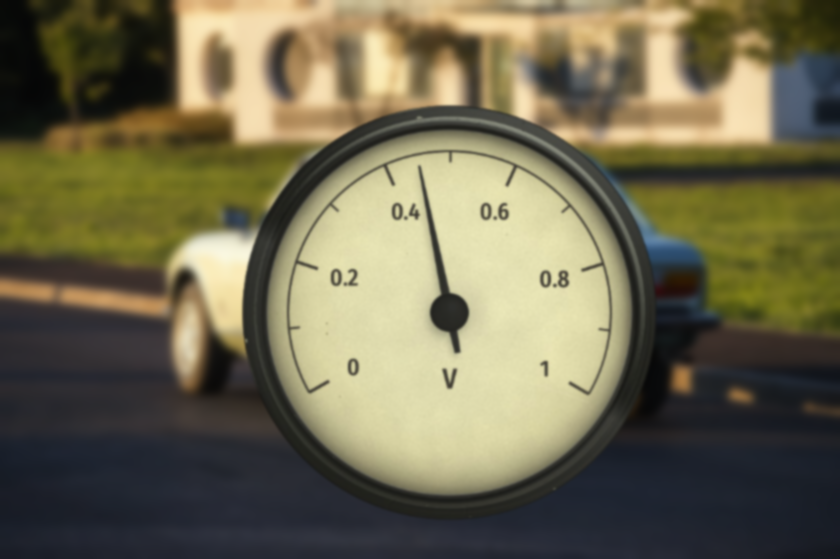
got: 0.45 V
